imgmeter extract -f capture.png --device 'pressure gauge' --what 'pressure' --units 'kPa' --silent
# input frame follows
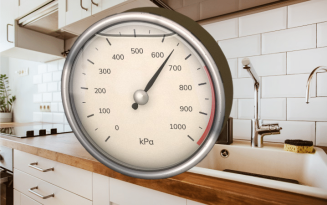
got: 650 kPa
